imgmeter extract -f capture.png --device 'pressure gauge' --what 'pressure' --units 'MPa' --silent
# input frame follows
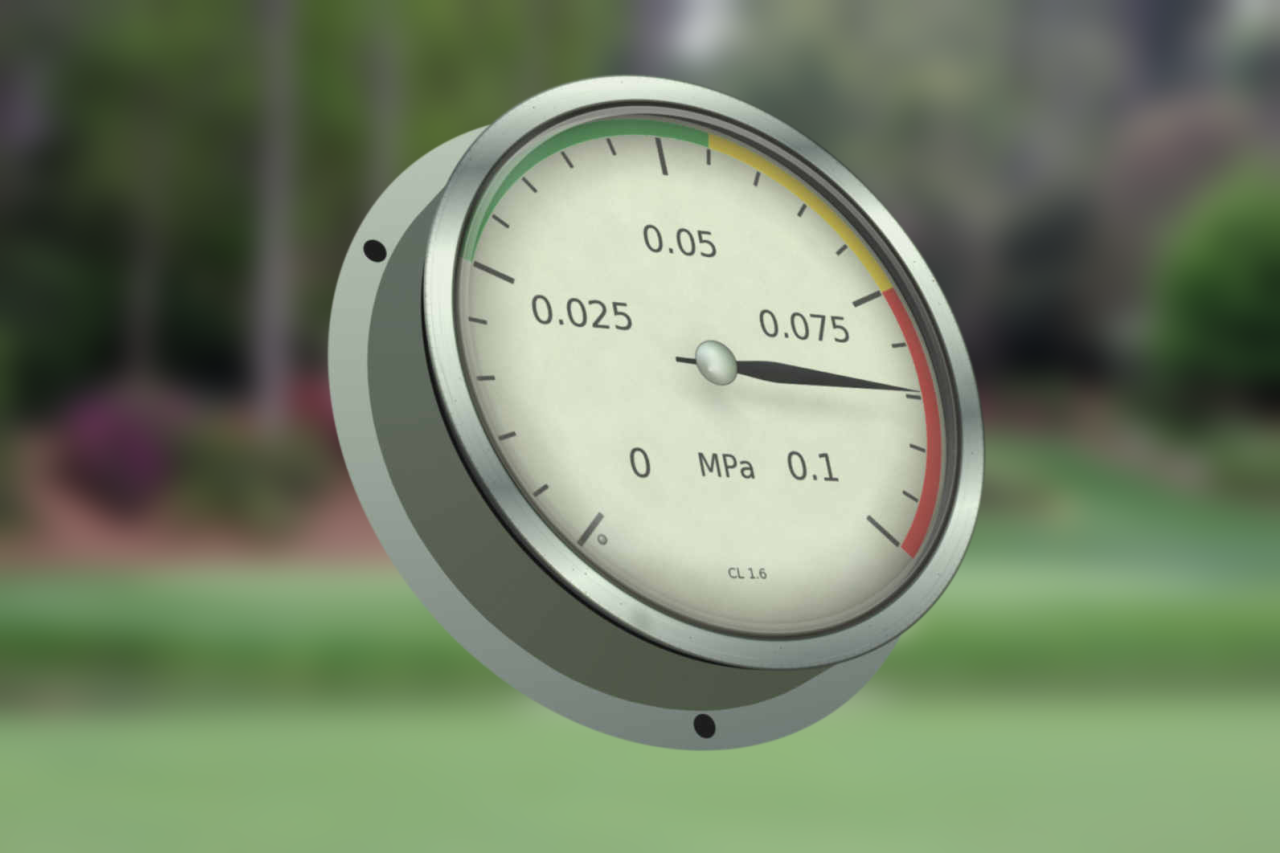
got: 0.085 MPa
